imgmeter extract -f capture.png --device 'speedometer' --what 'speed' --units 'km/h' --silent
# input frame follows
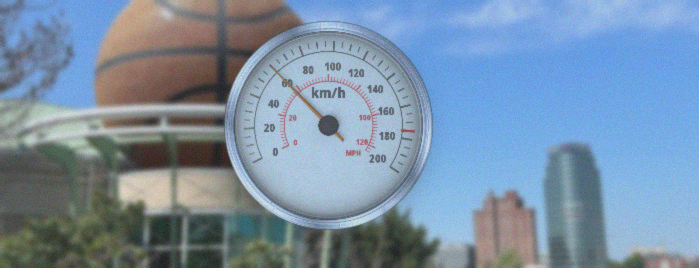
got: 60 km/h
